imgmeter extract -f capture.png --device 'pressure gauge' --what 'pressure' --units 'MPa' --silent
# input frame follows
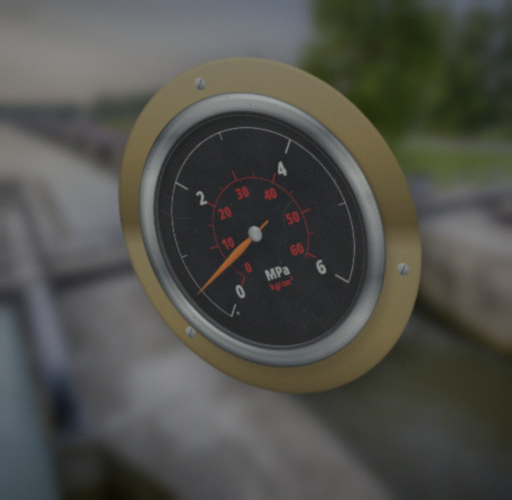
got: 0.5 MPa
